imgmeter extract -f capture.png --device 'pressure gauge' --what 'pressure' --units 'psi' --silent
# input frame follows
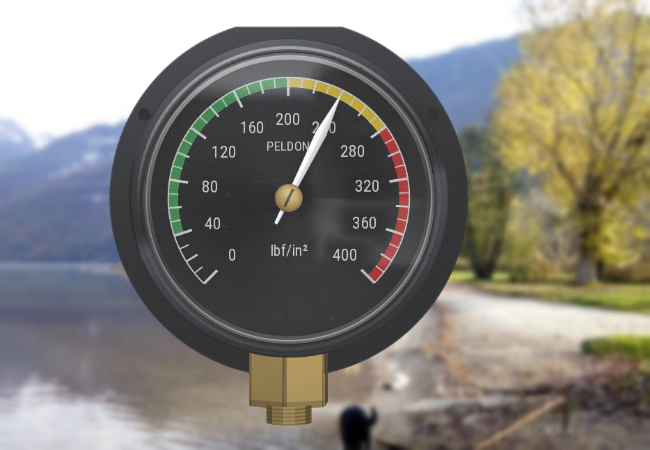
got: 240 psi
